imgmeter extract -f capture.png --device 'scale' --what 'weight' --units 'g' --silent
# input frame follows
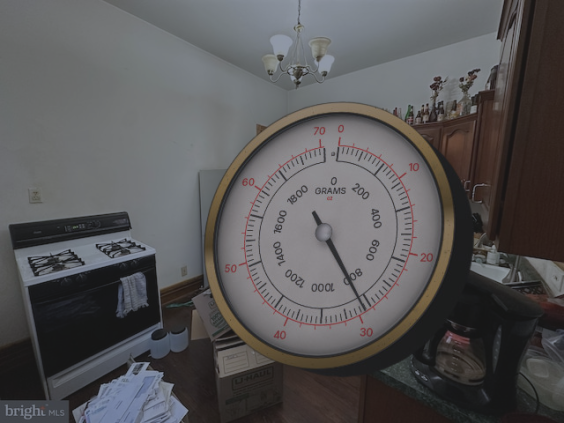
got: 820 g
